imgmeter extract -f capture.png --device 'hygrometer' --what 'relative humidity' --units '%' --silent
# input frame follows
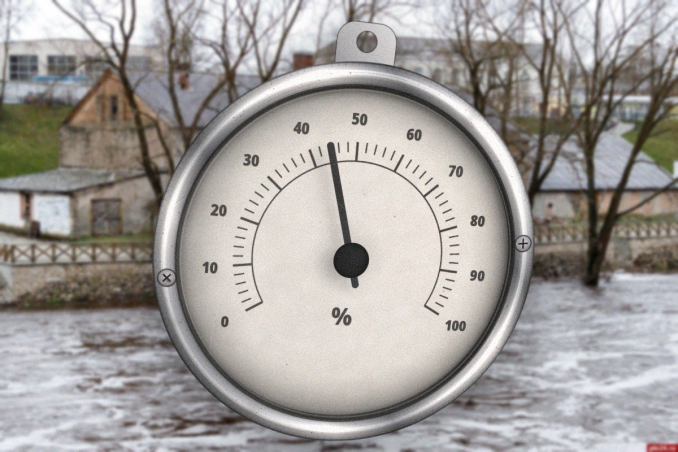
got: 44 %
